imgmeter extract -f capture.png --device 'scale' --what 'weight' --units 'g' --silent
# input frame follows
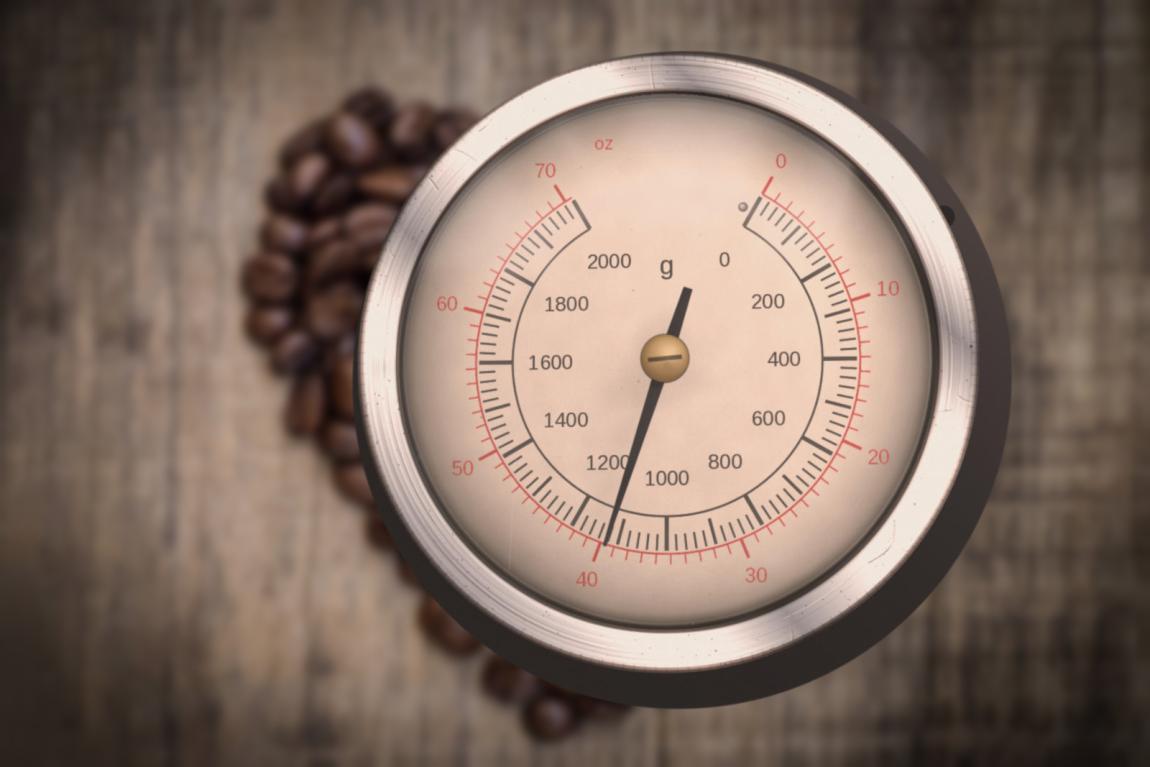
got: 1120 g
